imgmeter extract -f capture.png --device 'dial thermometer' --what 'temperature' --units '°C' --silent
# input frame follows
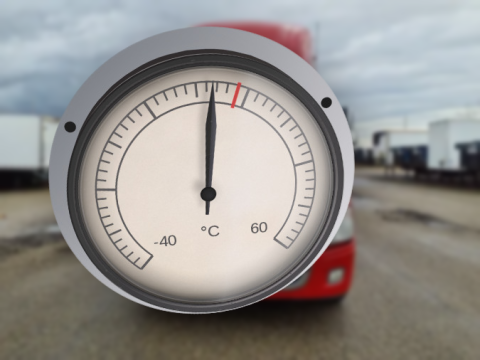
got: 13 °C
